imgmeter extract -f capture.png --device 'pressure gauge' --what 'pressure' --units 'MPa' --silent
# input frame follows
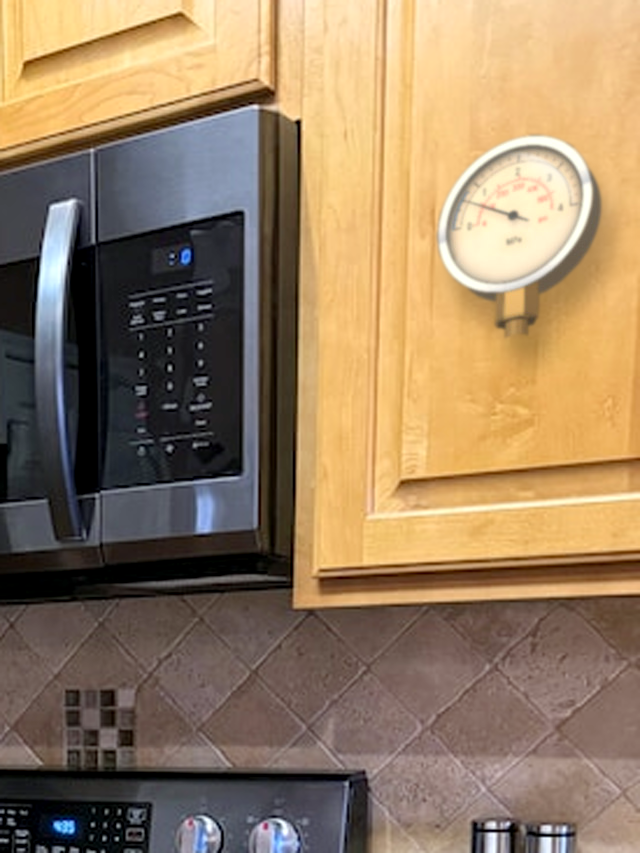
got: 0.6 MPa
